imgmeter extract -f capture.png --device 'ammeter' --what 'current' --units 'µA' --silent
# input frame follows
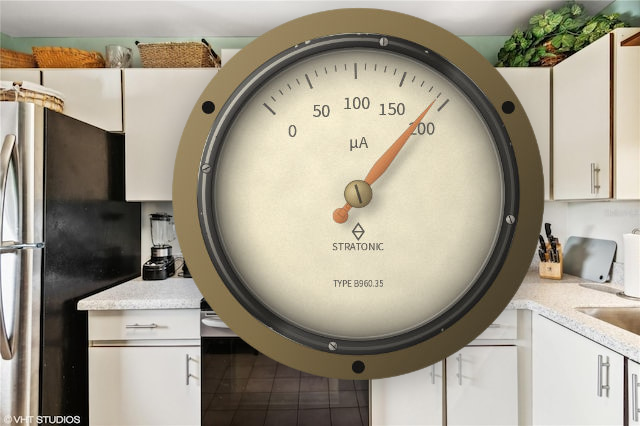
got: 190 µA
